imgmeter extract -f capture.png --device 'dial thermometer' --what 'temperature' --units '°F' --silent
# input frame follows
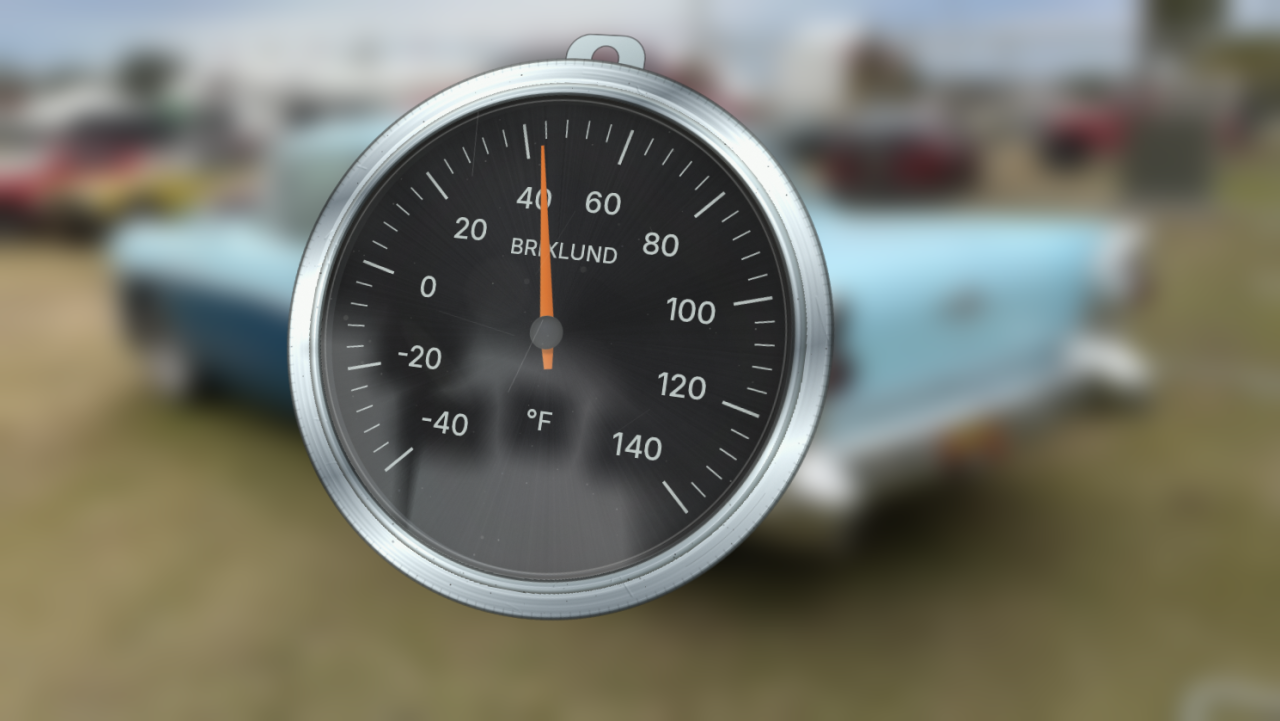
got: 44 °F
